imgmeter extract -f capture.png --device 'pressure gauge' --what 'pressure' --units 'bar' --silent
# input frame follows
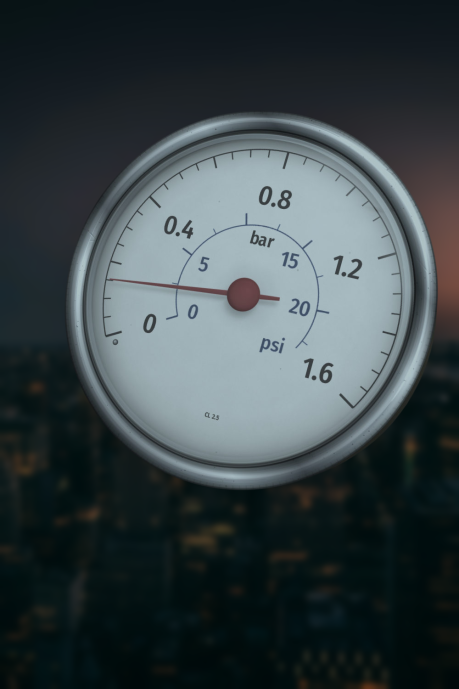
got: 0.15 bar
